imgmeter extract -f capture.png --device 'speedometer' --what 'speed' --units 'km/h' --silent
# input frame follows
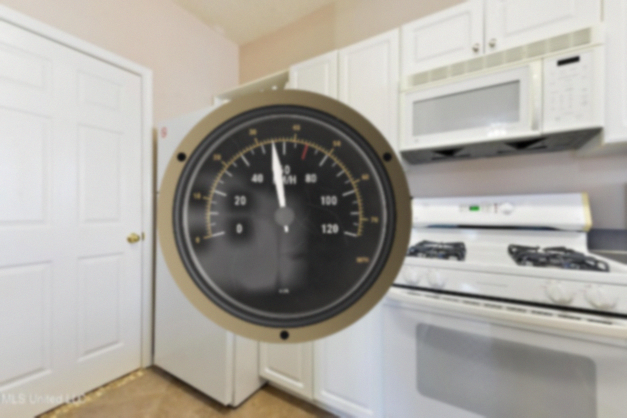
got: 55 km/h
